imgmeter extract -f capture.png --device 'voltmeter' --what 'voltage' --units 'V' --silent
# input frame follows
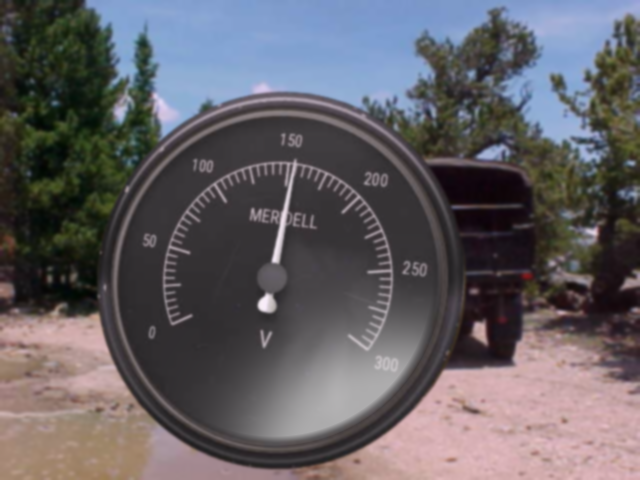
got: 155 V
